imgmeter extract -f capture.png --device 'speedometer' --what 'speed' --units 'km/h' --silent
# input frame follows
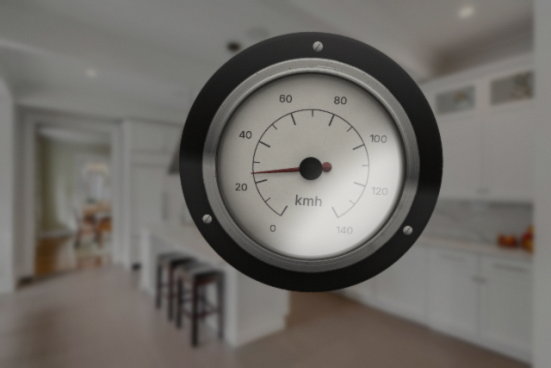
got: 25 km/h
